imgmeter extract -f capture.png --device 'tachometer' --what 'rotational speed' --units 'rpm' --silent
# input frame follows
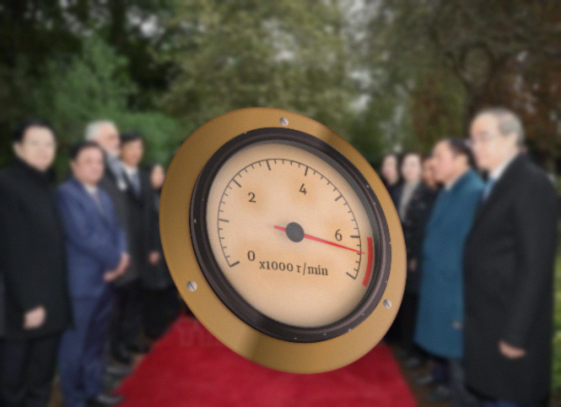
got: 6400 rpm
